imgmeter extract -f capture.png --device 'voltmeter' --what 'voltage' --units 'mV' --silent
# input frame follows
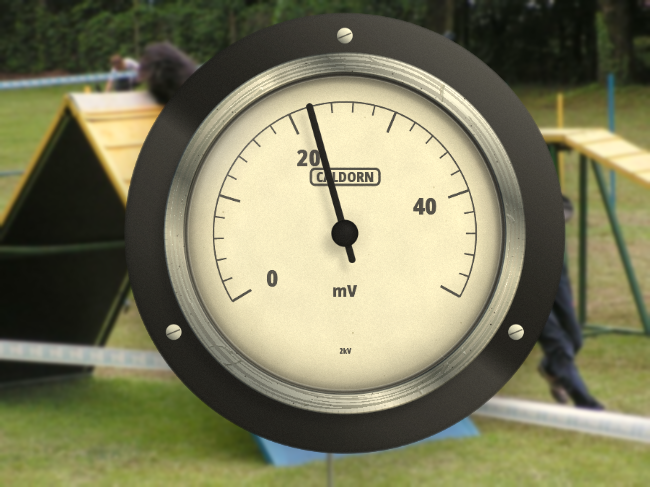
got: 22 mV
